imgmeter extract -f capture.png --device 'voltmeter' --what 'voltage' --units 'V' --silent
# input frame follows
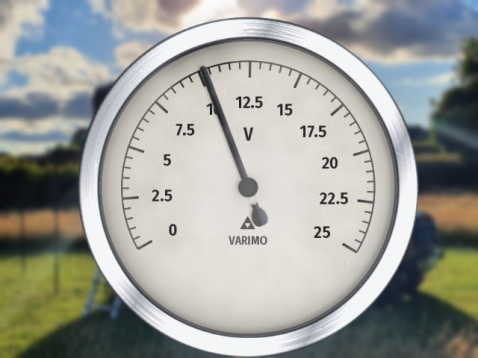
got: 10.25 V
